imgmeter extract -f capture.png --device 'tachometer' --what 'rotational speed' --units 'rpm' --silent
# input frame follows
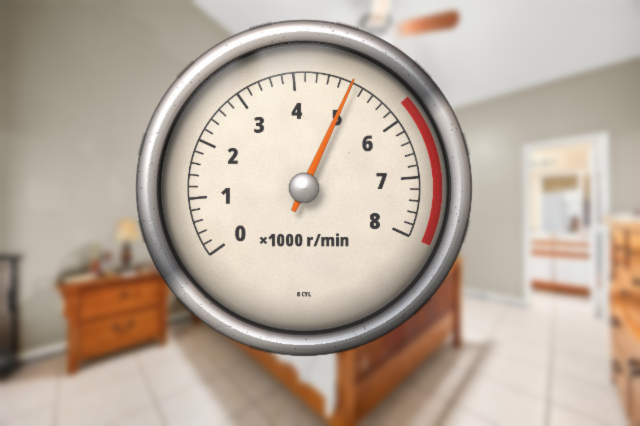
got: 5000 rpm
